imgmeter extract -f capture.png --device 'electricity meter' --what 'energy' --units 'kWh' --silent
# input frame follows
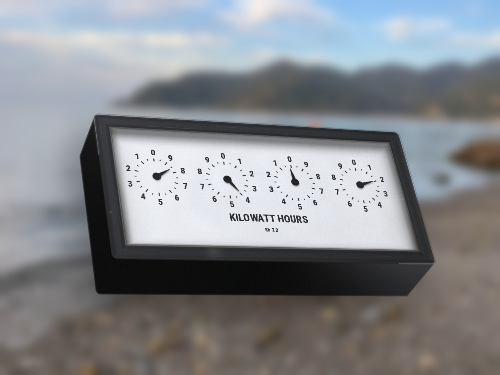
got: 8402 kWh
